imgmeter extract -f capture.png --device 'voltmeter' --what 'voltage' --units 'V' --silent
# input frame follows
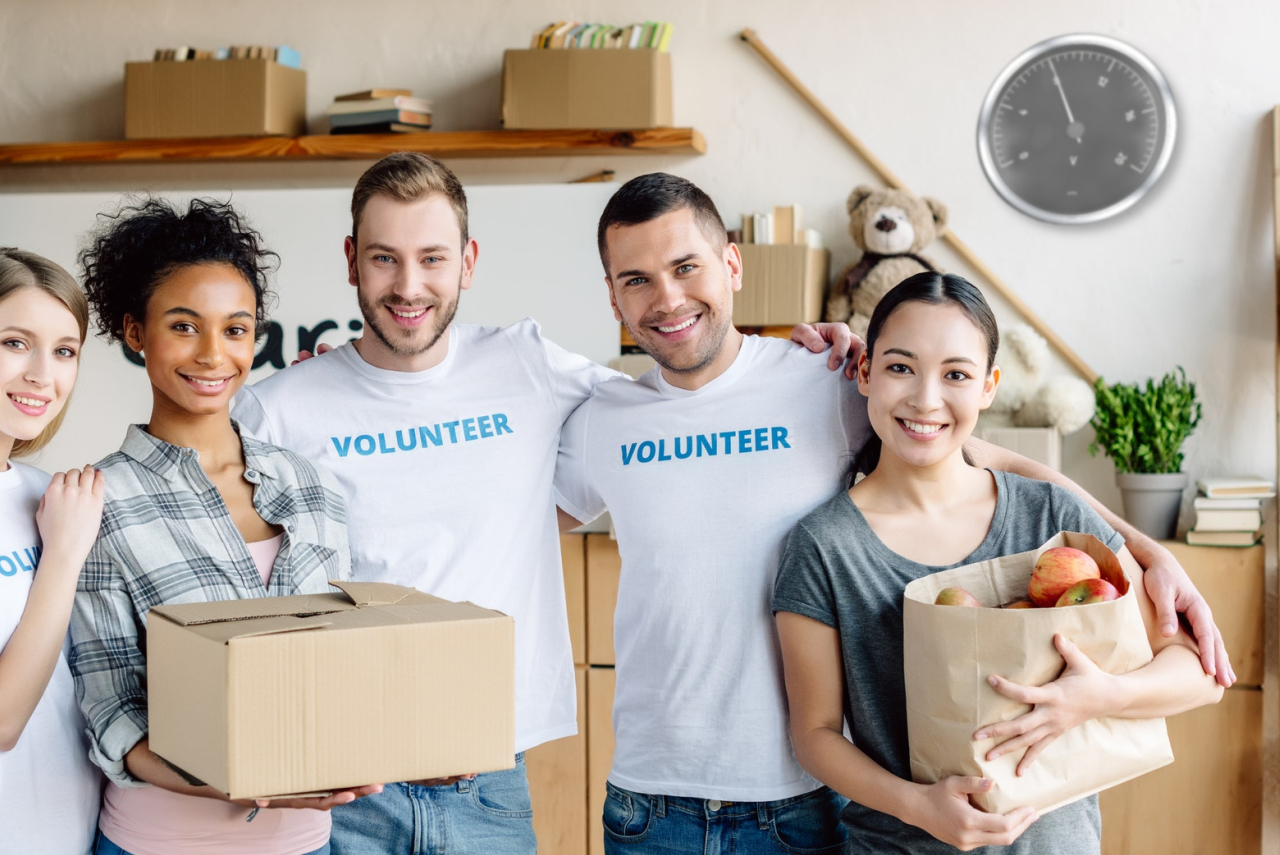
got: 8 V
